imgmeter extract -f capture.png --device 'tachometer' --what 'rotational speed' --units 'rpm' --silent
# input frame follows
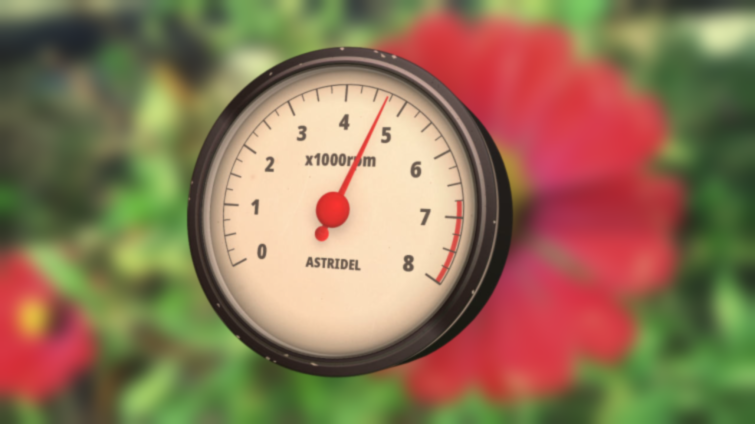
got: 4750 rpm
